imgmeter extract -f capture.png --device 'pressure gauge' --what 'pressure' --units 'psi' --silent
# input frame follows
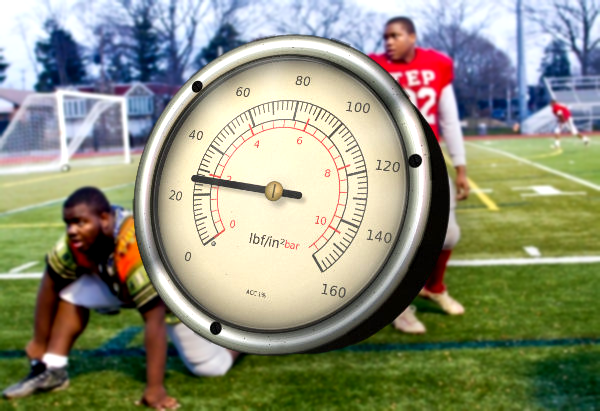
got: 26 psi
